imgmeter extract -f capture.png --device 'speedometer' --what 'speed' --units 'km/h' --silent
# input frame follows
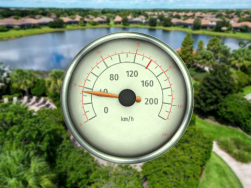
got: 35 km/h
